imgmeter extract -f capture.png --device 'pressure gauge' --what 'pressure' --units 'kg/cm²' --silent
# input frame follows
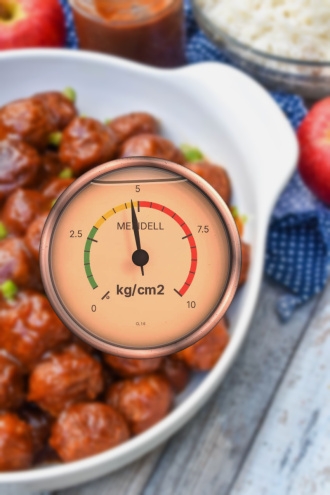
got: 4.75 kg/cm²
